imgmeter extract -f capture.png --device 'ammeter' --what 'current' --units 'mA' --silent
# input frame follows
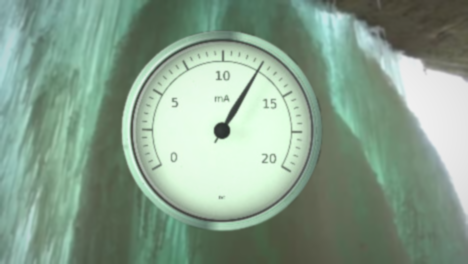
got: 12.5 mA
